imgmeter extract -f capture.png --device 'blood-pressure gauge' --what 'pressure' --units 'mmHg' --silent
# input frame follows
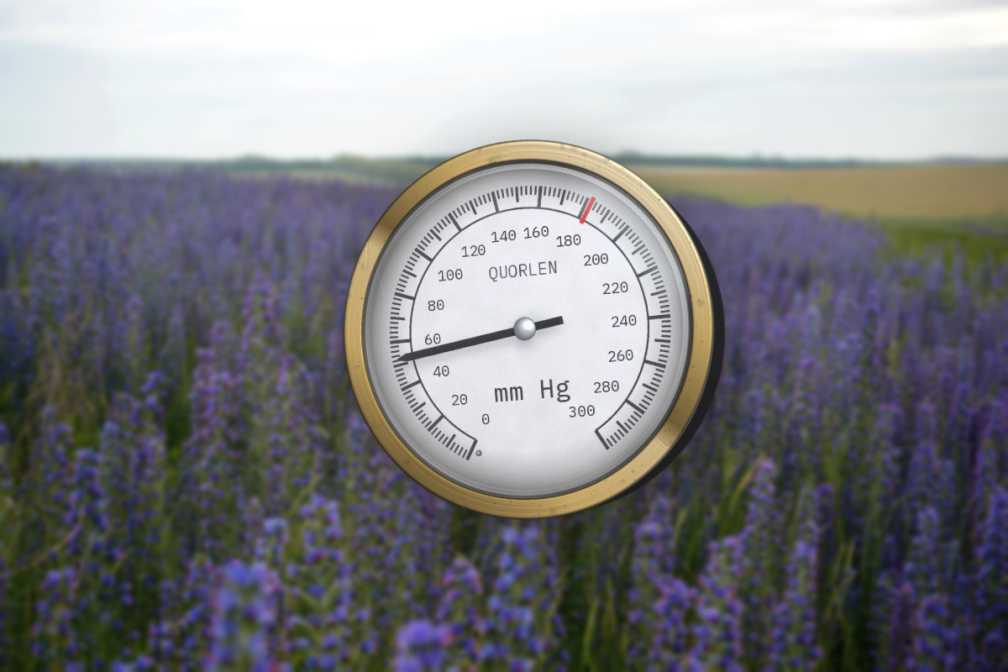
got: 52 mmHg
